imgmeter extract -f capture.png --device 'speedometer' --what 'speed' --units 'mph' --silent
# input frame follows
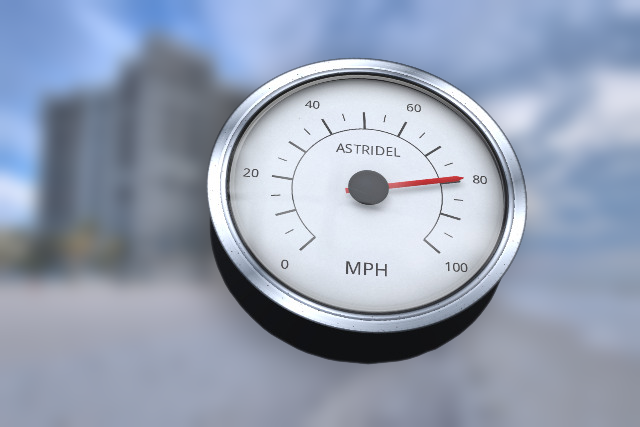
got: 80 mph
